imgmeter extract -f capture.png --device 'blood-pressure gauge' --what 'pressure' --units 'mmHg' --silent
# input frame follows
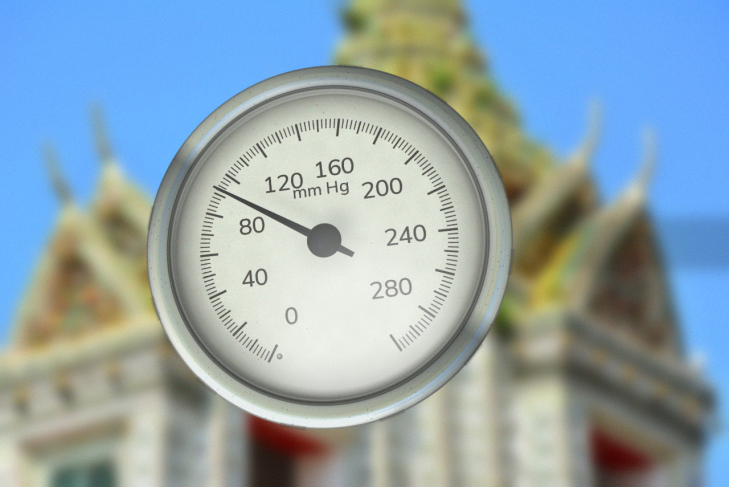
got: 92 mmHg
